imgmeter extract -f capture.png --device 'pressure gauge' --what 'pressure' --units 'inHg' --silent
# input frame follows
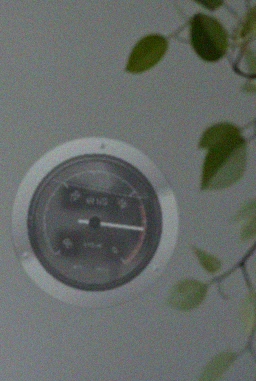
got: -5 inHg
